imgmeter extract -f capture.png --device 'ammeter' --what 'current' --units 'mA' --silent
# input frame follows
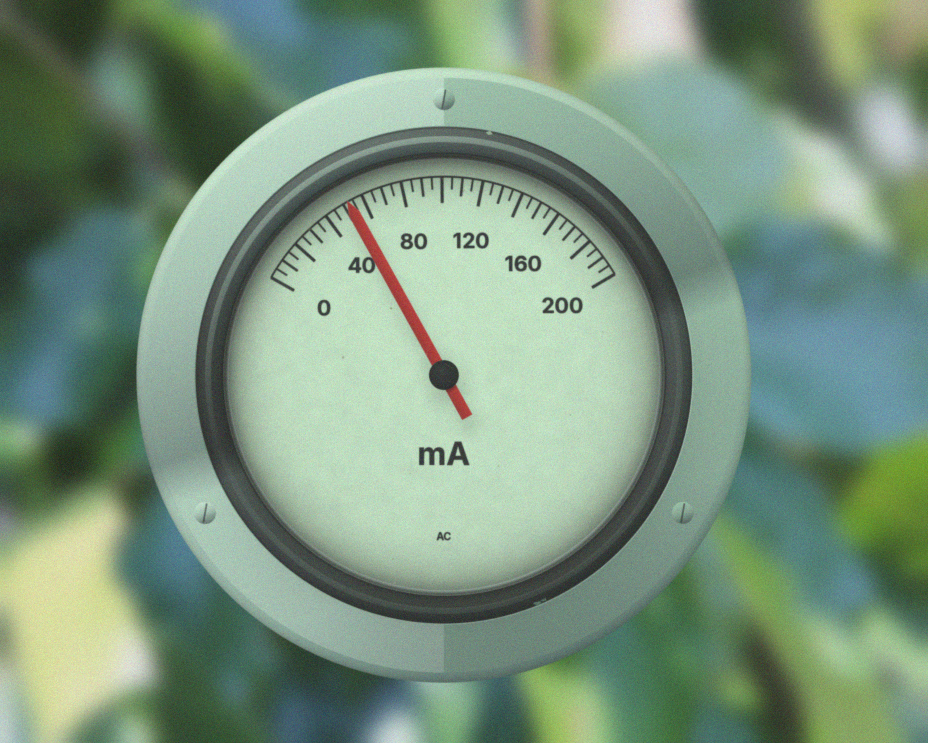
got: 52.5 mA
